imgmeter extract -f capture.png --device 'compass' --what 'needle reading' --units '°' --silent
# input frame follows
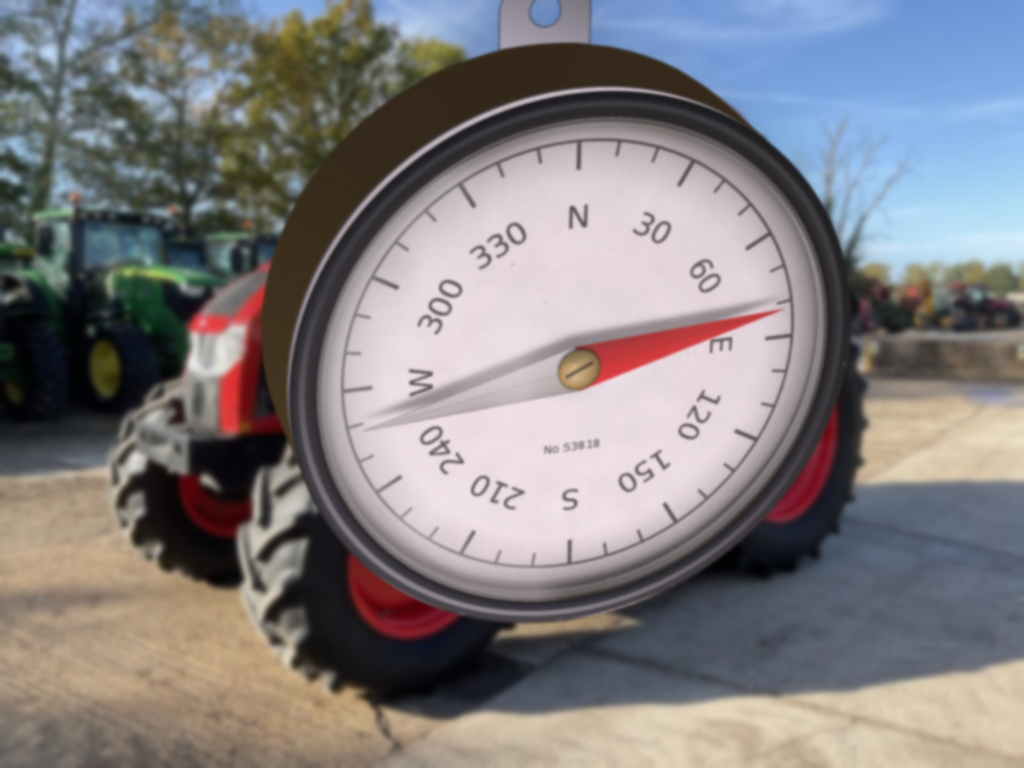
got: 80 °
